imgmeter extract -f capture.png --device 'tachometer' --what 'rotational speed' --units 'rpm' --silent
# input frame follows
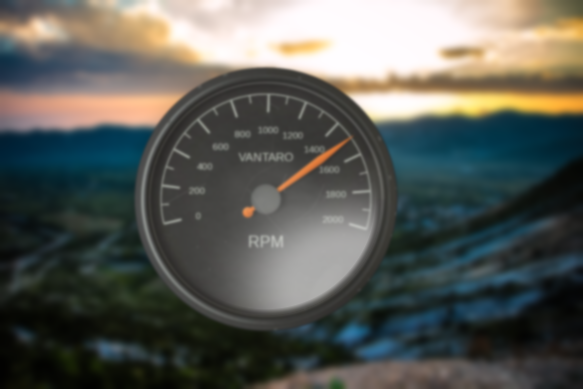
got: 1500 rpm
